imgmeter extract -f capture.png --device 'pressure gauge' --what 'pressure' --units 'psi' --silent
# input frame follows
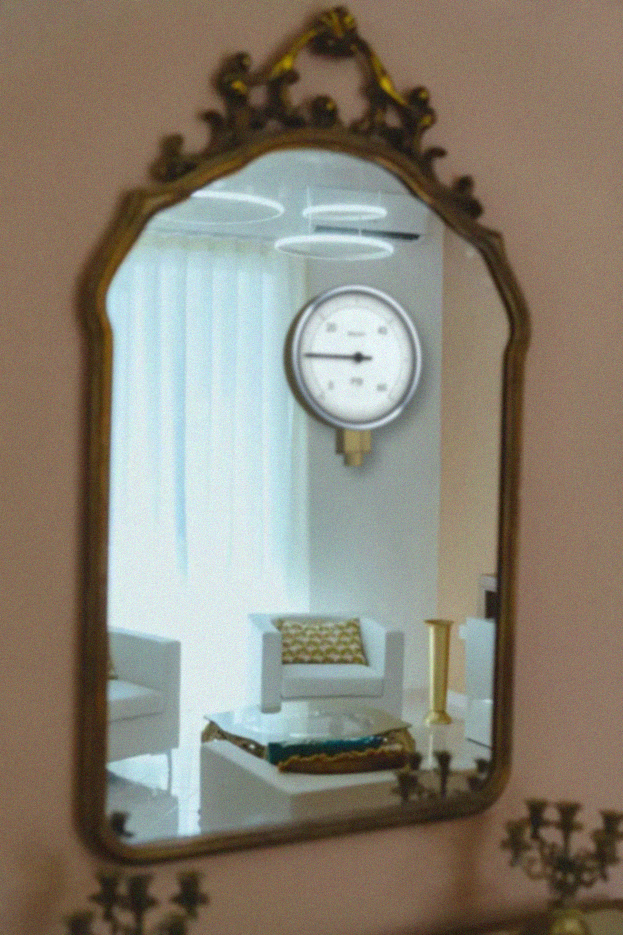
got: 10 psi
